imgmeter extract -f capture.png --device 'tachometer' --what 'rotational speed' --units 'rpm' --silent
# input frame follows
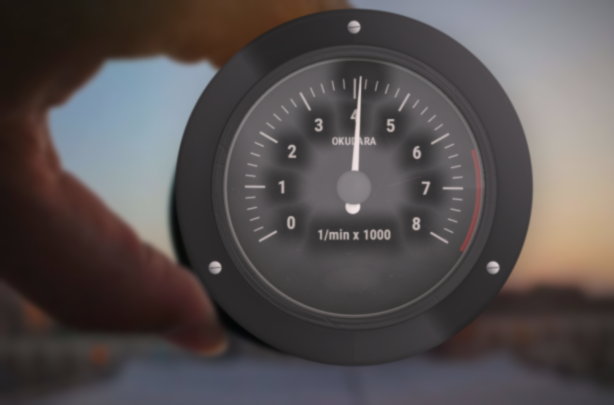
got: 4100 rpm
